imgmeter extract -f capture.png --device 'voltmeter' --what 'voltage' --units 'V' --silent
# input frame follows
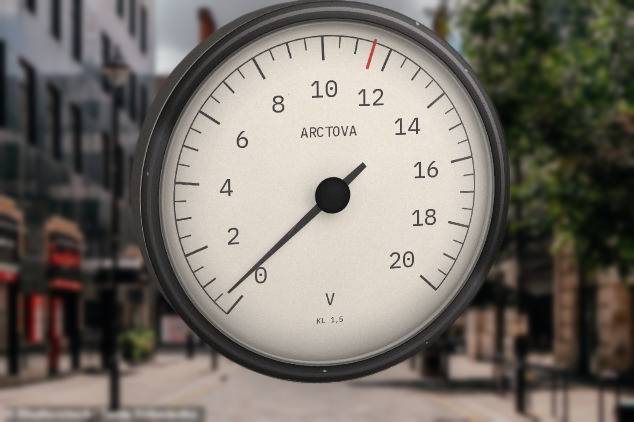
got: 0.5 V
